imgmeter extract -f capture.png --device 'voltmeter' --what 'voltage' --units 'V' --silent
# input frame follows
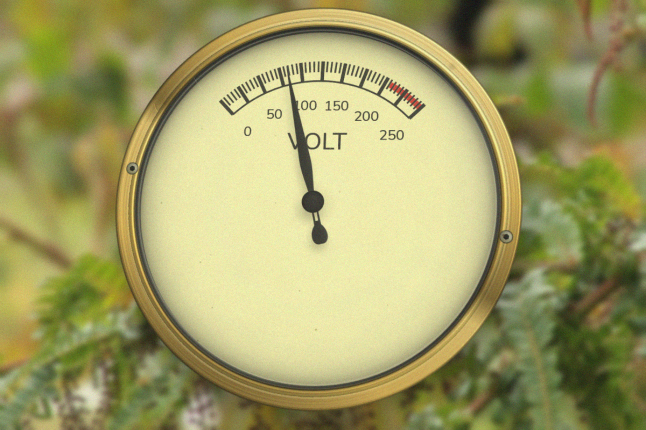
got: 85 V
